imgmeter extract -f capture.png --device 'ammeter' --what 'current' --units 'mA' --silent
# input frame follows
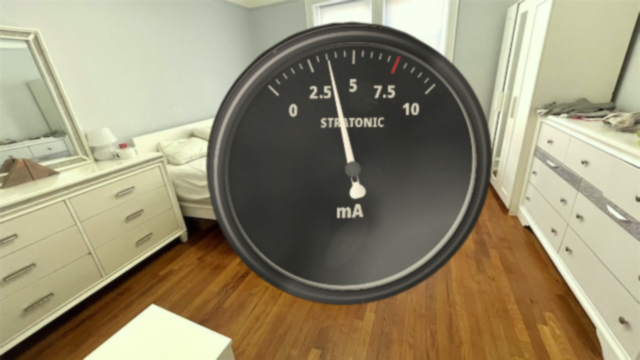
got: 3.5 mA
